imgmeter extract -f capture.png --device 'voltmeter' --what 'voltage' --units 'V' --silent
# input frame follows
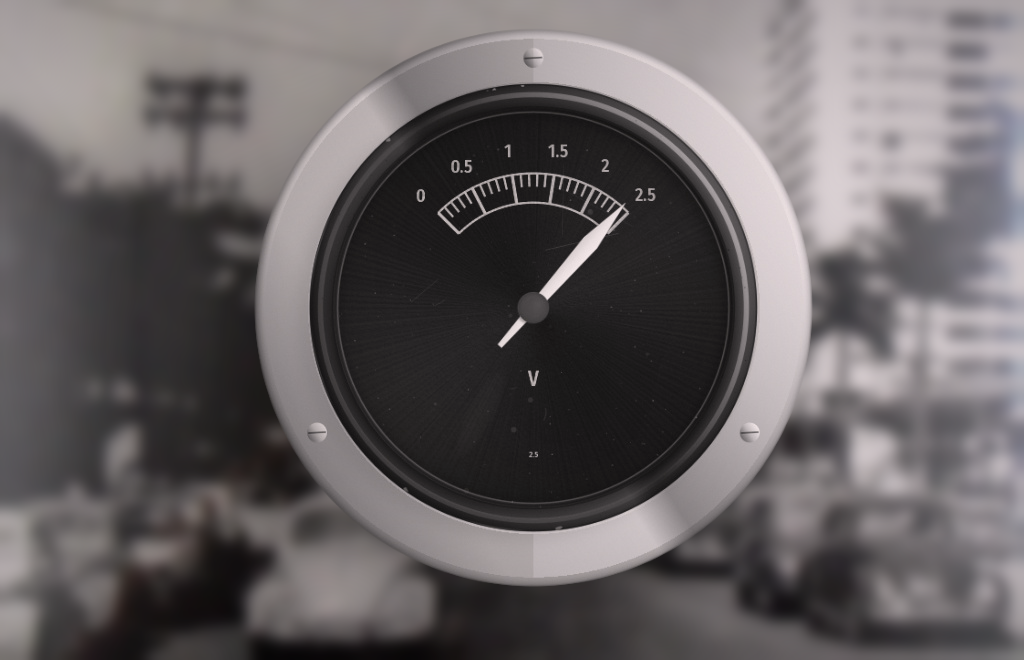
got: 2.4 V
